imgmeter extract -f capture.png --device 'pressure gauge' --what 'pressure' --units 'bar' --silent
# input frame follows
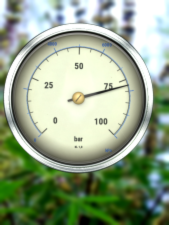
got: 77.5 bar
